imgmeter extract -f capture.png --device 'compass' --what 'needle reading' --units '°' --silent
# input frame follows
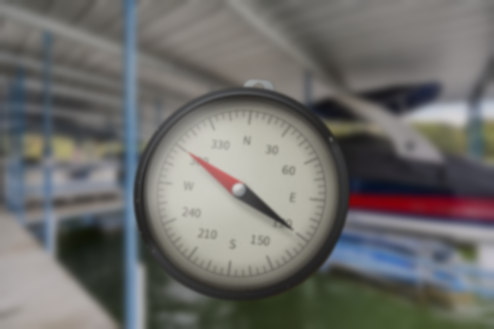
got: 300 °
